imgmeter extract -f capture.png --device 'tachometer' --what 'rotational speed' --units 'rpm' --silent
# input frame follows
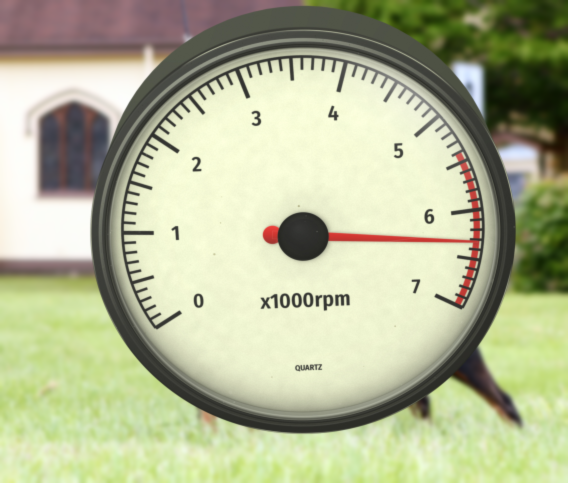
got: 6300 rpm
